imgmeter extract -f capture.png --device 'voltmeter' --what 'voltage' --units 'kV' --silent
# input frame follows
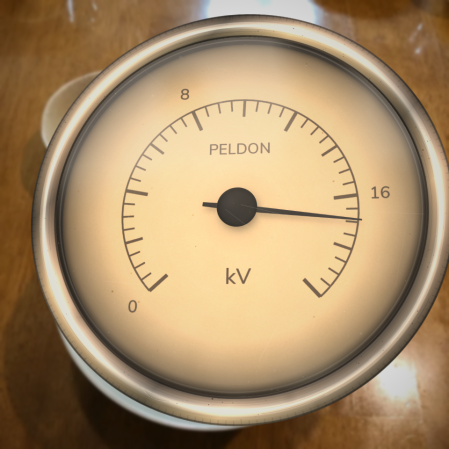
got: 17 kV
